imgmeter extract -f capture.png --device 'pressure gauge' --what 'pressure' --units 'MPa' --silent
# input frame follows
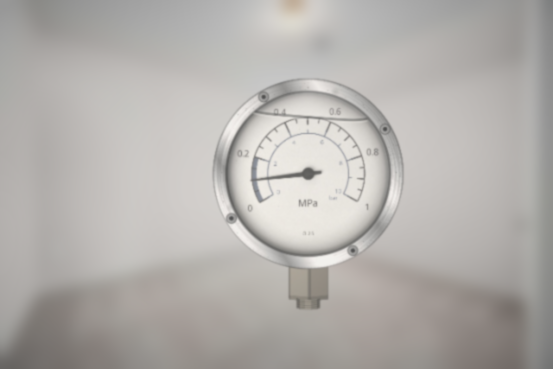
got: 0.1 MPa
